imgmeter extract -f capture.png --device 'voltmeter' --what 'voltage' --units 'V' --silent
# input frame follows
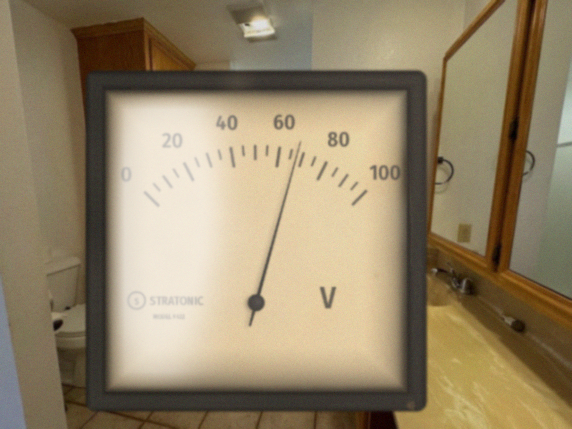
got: 67.5 V
